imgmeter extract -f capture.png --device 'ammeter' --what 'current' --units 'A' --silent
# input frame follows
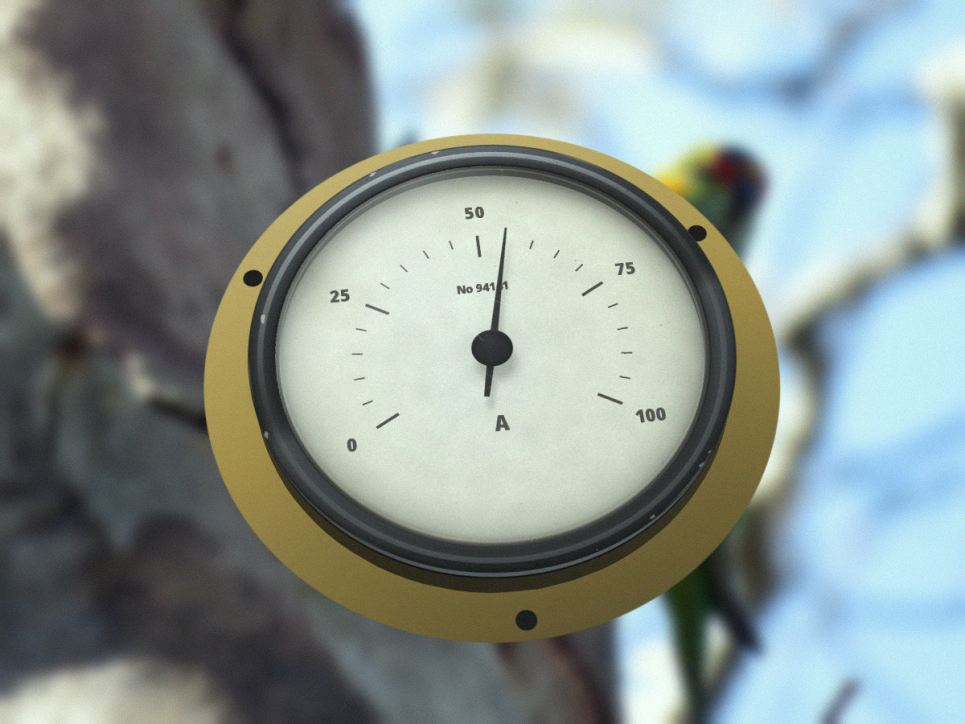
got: 55 A
